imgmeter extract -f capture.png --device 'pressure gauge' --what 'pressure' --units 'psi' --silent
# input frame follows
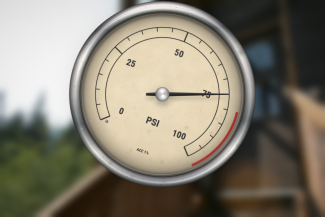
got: 75 psi
